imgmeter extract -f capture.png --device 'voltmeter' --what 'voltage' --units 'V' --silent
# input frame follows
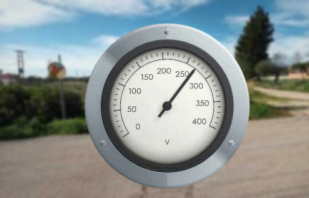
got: 270 V
